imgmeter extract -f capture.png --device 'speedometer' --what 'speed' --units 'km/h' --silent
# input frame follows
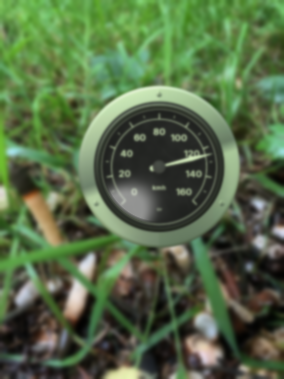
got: 125 km/h
